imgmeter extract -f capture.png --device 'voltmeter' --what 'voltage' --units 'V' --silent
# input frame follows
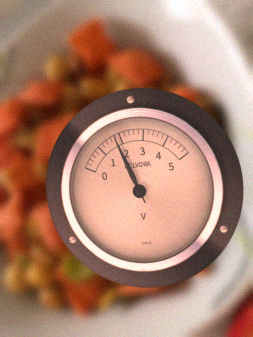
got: 1.8 V
